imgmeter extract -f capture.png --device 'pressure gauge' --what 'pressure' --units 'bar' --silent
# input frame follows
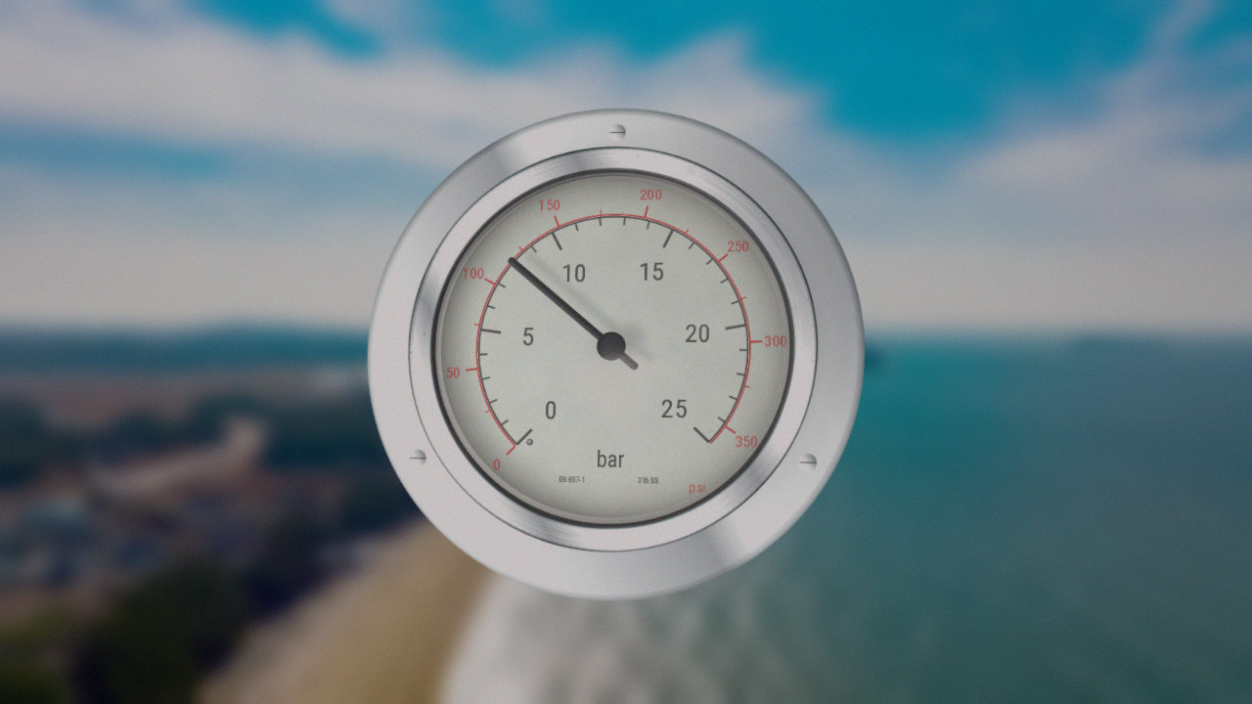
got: 8 bar
